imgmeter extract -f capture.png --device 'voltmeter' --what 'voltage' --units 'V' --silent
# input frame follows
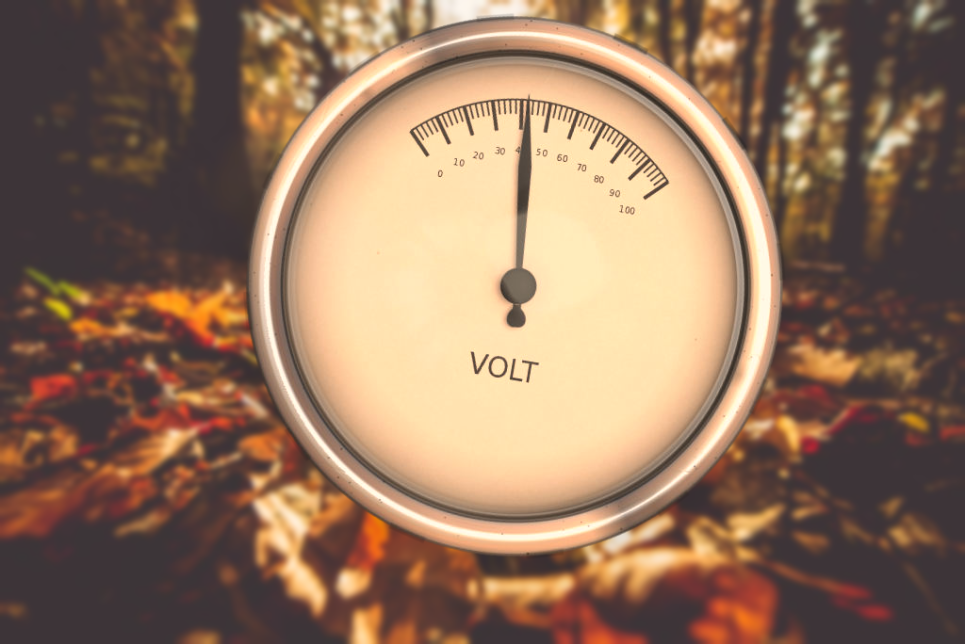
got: 42 V
